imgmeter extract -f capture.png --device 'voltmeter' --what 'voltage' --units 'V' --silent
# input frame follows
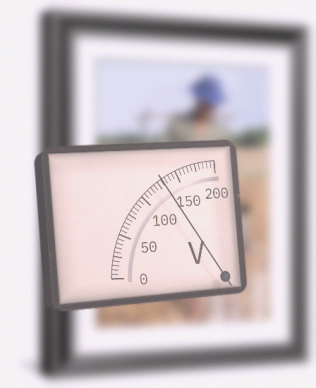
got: 130 V
